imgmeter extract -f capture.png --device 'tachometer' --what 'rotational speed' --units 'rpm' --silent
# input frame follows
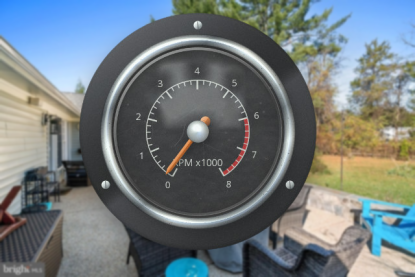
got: 200 rpm
